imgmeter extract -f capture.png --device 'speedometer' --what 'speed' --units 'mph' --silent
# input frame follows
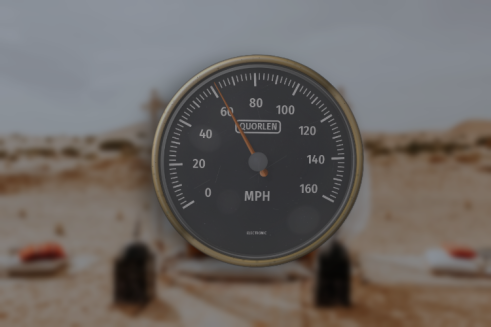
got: 62 mph
